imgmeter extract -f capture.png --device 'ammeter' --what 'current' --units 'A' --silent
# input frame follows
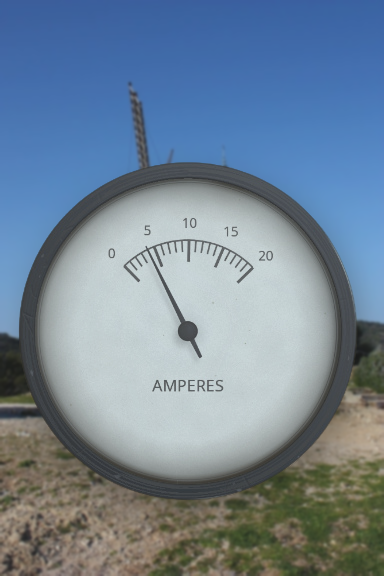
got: 4 A
